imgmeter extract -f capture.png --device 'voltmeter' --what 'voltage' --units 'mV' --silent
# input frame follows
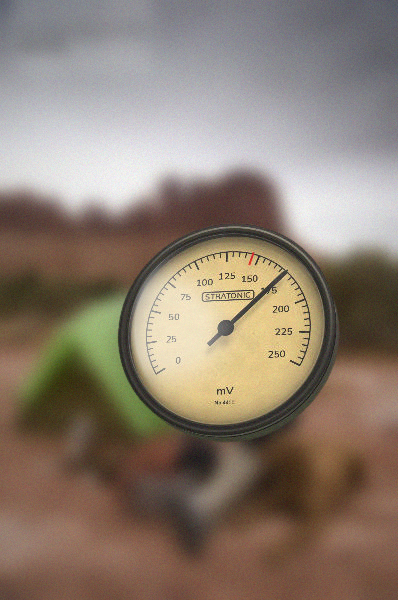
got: 175 mV
